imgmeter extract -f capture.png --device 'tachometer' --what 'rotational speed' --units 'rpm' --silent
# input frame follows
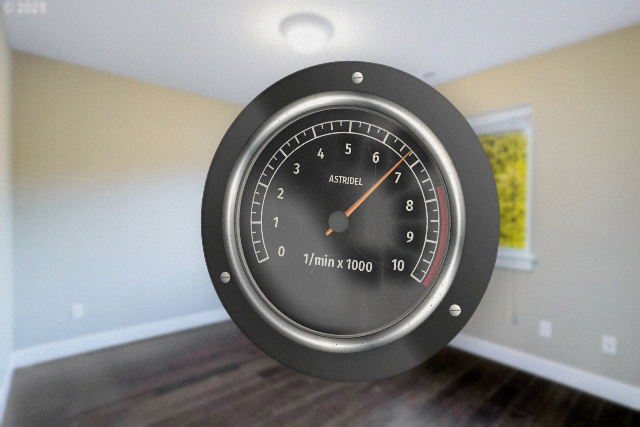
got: 6750 rpm
